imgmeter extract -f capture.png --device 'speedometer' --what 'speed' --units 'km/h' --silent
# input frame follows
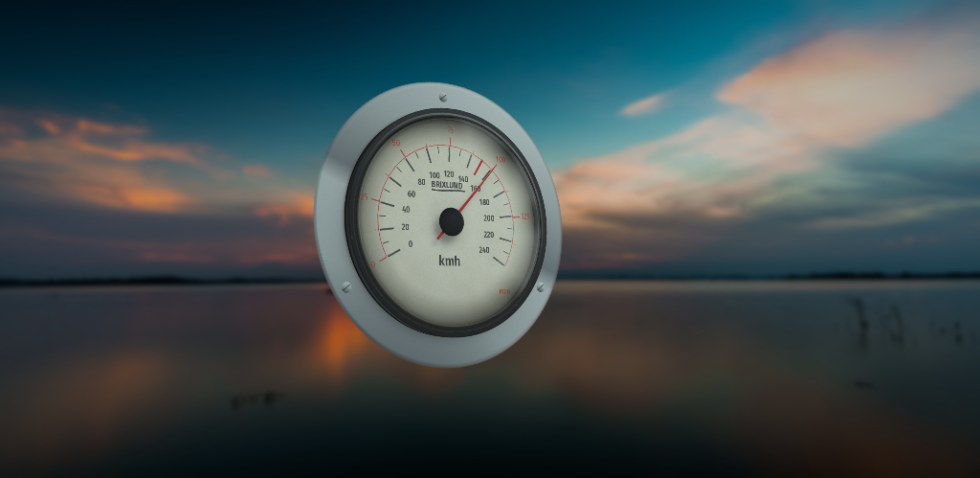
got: 160 km/h
